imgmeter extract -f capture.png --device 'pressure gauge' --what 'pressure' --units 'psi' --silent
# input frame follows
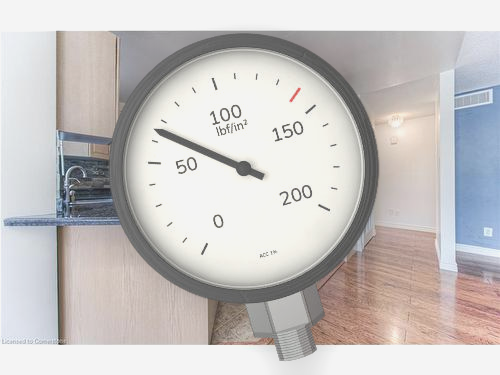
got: 65 psi
